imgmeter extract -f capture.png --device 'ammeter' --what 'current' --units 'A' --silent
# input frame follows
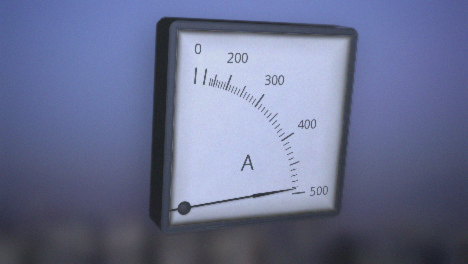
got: 490 A
